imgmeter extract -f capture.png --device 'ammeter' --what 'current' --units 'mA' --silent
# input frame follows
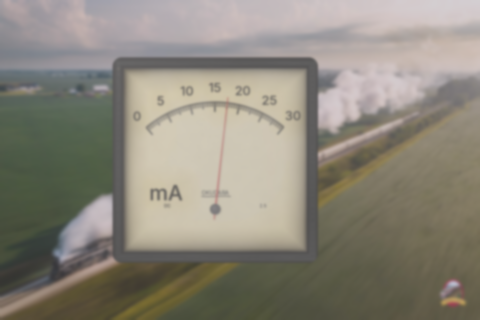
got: 17.5 mA
